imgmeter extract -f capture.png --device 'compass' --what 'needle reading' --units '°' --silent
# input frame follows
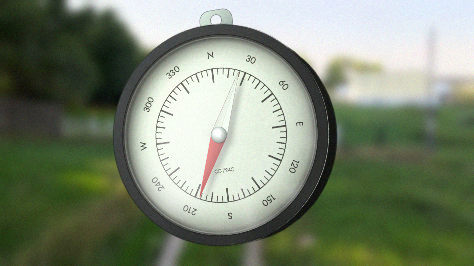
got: 205 °
